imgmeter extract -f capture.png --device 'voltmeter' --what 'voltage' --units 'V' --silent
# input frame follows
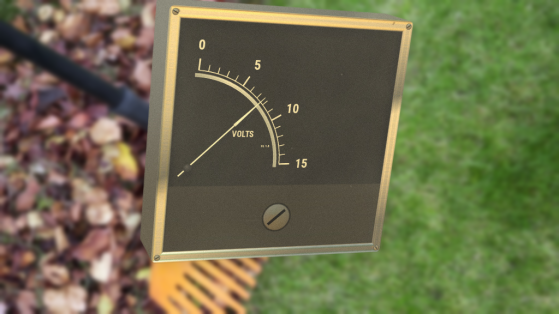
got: 7.5 V
